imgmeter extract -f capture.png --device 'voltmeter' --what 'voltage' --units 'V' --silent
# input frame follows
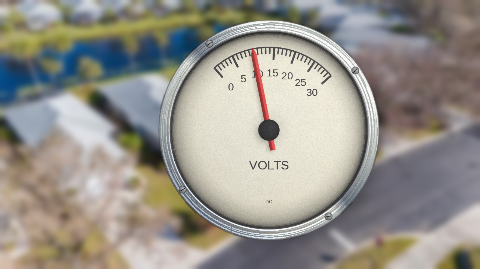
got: 10 V
